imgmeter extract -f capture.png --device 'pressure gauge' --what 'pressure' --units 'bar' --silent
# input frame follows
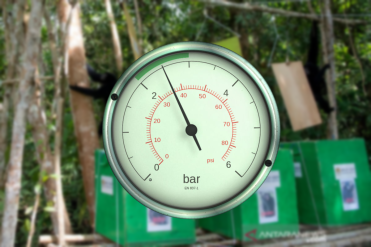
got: 2.5 bar
